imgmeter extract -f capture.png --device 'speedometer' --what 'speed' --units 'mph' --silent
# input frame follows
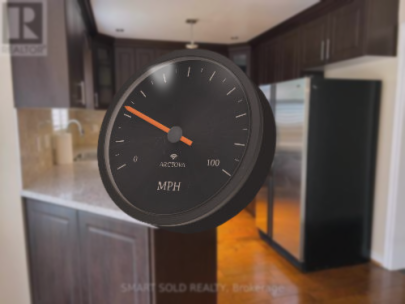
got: 22.5 mph
